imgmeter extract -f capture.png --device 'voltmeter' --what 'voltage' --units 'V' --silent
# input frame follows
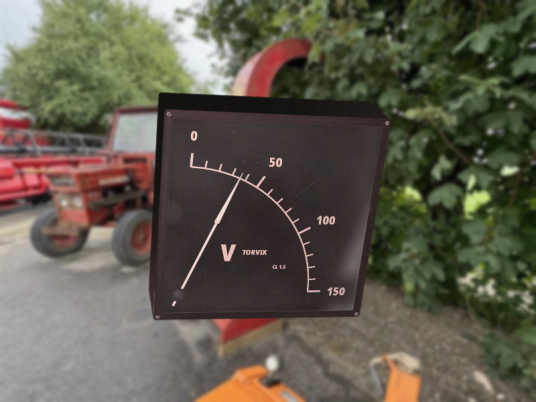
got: 35 V
